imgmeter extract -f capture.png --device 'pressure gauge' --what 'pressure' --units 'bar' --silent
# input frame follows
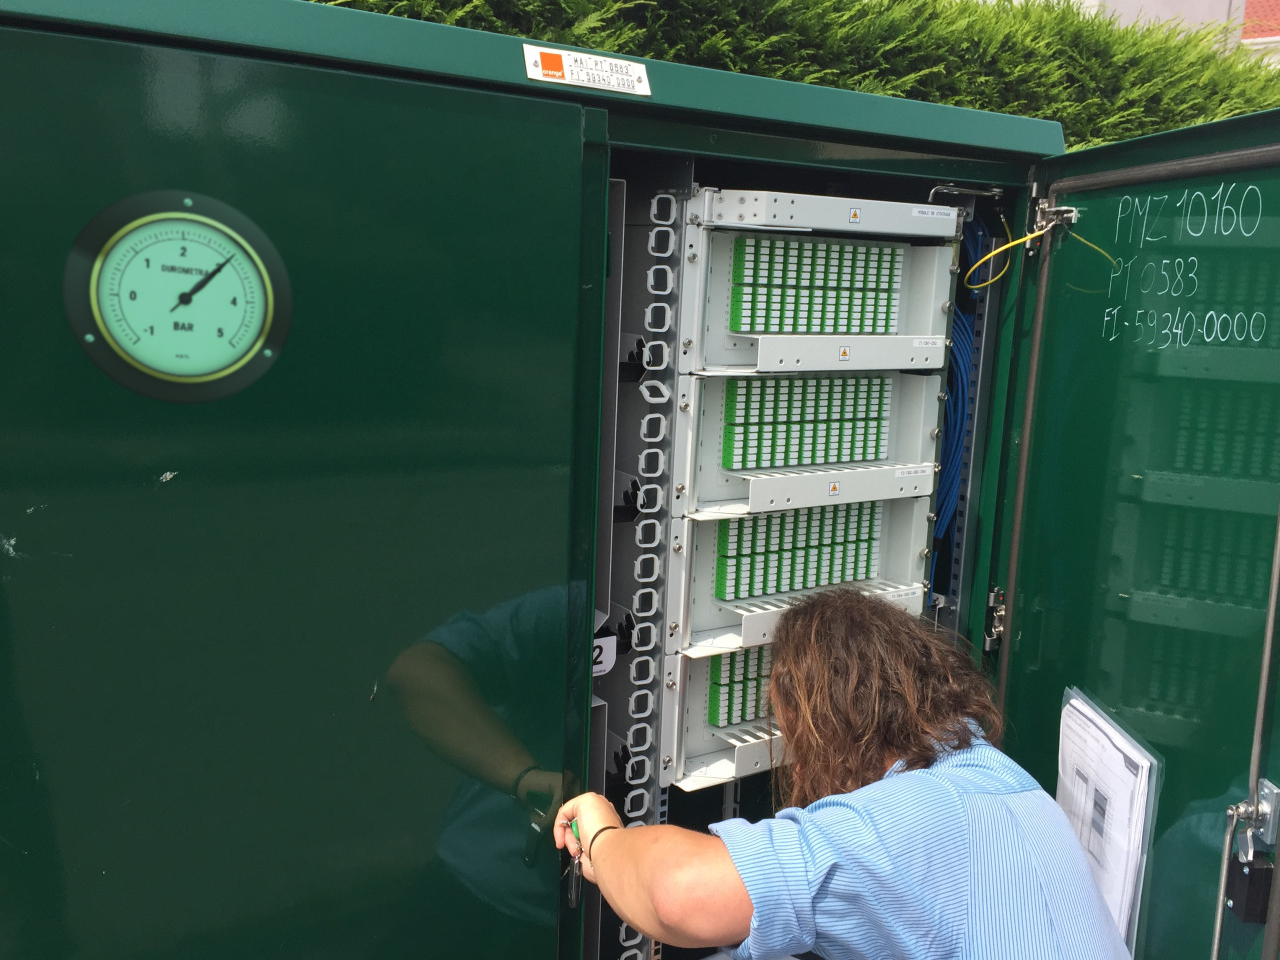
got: 3 bar
